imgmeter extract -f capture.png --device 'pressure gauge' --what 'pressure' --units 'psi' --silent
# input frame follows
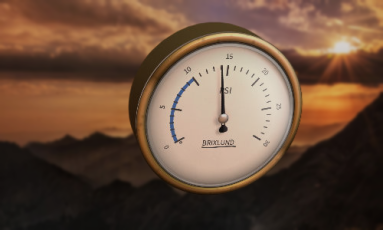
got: 14 psi
